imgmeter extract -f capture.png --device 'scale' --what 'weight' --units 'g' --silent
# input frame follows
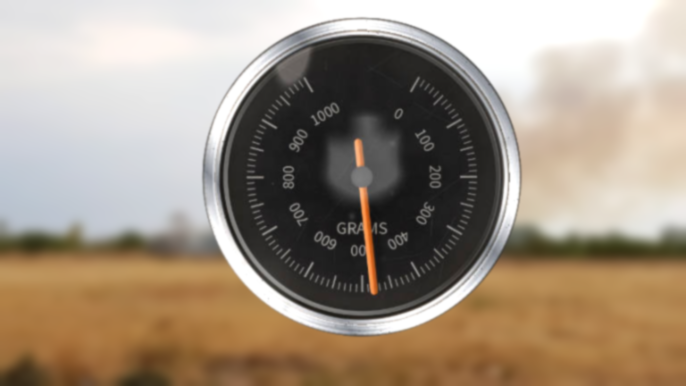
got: 480 g
